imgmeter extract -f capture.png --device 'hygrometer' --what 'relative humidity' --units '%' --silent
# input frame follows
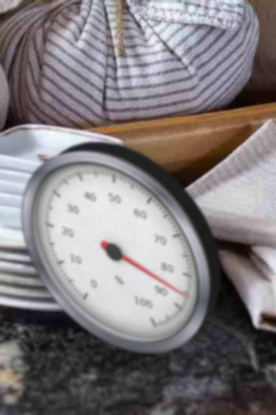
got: 85 %
